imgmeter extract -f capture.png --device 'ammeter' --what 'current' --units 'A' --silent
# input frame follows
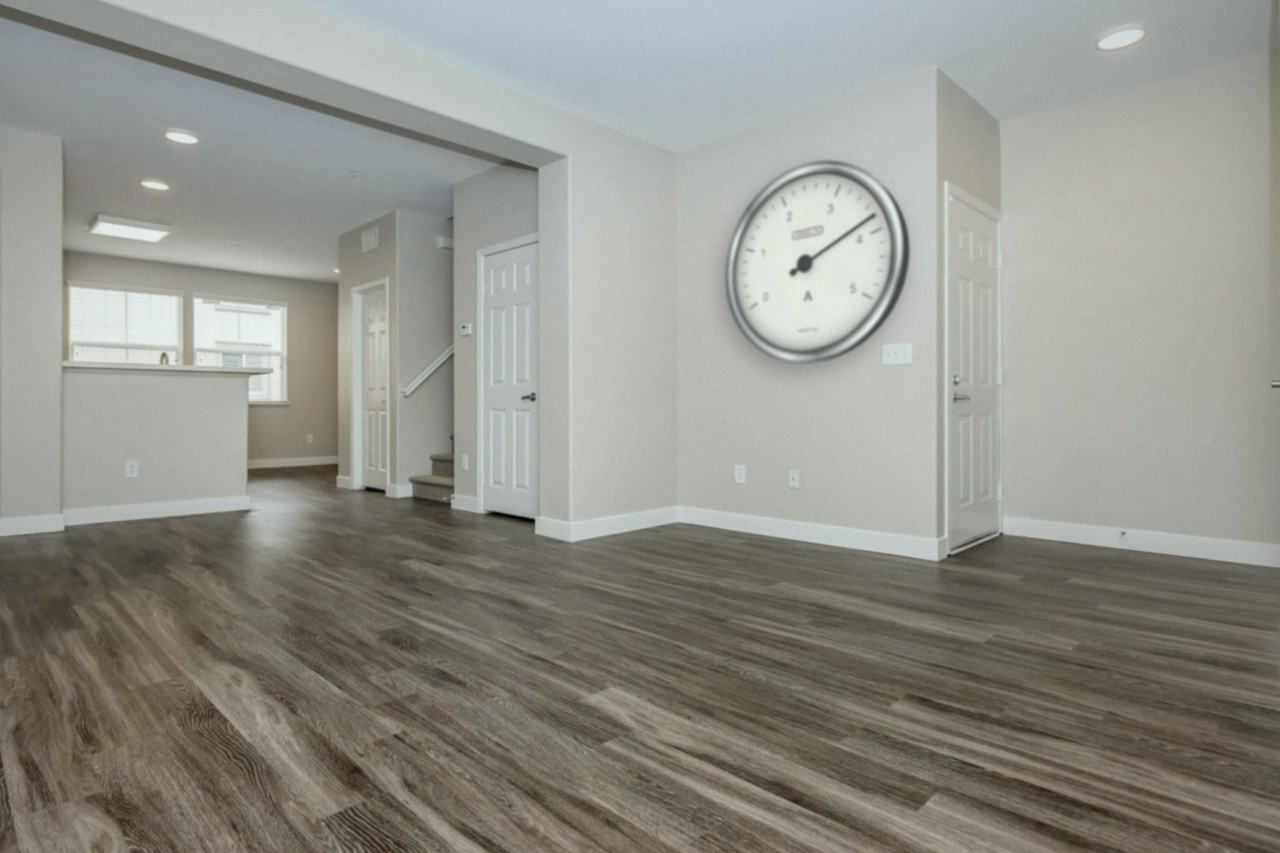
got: 3.8 A
